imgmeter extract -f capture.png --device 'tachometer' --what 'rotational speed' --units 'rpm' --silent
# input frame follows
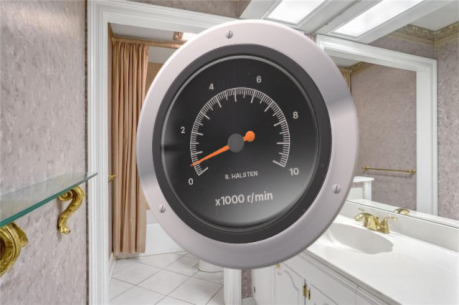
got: 500 rpm
